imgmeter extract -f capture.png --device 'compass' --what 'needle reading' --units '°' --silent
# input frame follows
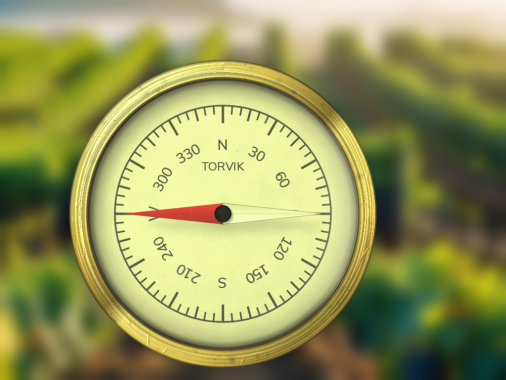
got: 270 °
